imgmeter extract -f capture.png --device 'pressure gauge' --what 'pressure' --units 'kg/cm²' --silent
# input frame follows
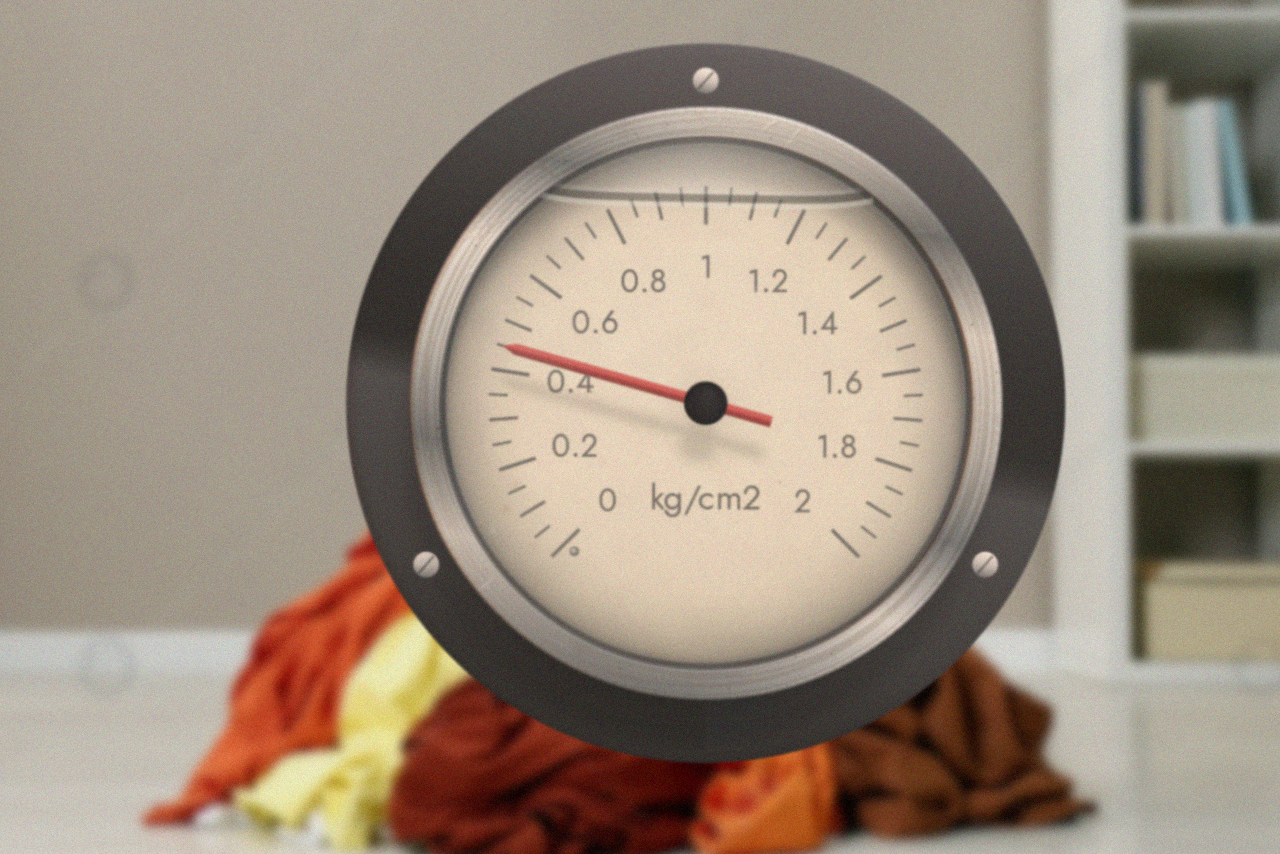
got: 0.45 kg/cm²
